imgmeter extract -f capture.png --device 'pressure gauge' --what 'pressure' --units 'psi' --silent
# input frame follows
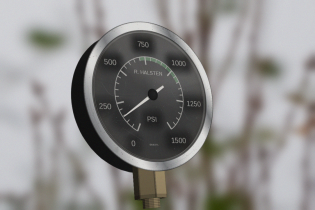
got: 150 psi
